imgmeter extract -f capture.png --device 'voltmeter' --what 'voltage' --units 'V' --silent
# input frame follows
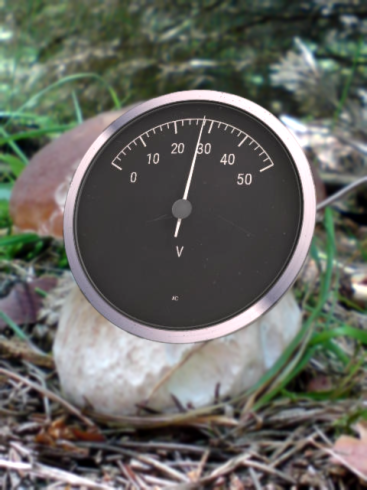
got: 28 V
